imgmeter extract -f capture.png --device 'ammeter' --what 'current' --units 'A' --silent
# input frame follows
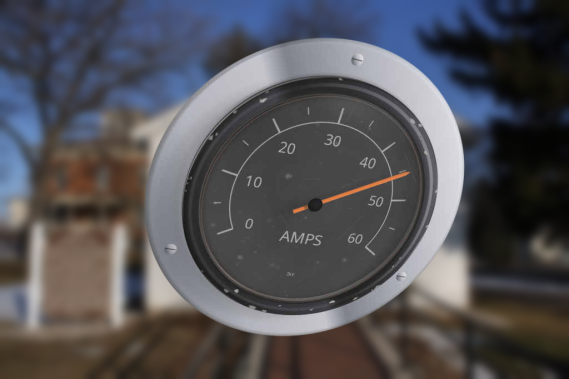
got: 45 A
